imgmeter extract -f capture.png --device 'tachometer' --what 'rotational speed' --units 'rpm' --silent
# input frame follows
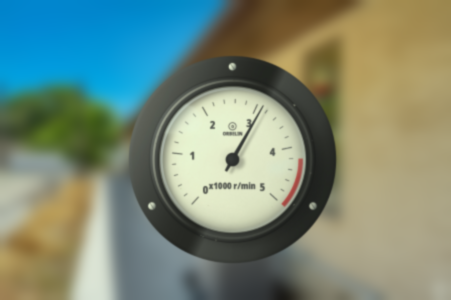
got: 3100 rpm
